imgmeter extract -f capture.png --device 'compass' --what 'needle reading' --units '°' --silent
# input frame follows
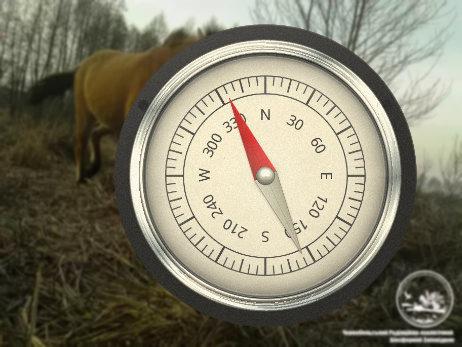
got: 335 °
